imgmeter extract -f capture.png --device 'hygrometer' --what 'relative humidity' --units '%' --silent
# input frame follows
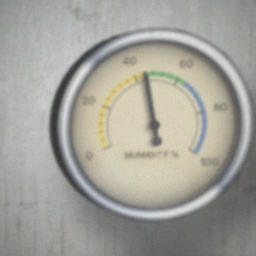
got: 44 %
